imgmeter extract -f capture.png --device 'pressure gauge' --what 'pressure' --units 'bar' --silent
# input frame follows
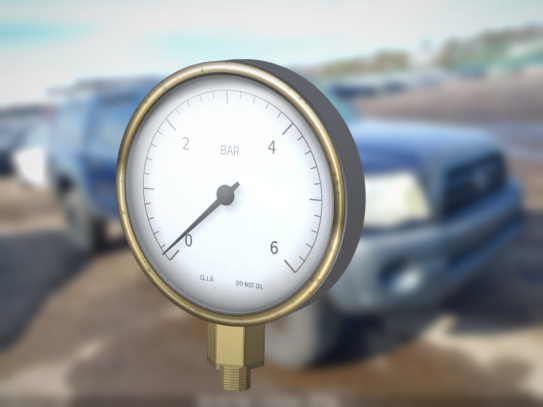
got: 0.1 bar
